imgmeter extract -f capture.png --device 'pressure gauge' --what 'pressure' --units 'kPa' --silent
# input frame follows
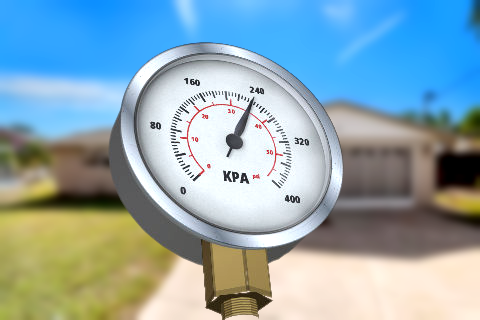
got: 240 kPa
